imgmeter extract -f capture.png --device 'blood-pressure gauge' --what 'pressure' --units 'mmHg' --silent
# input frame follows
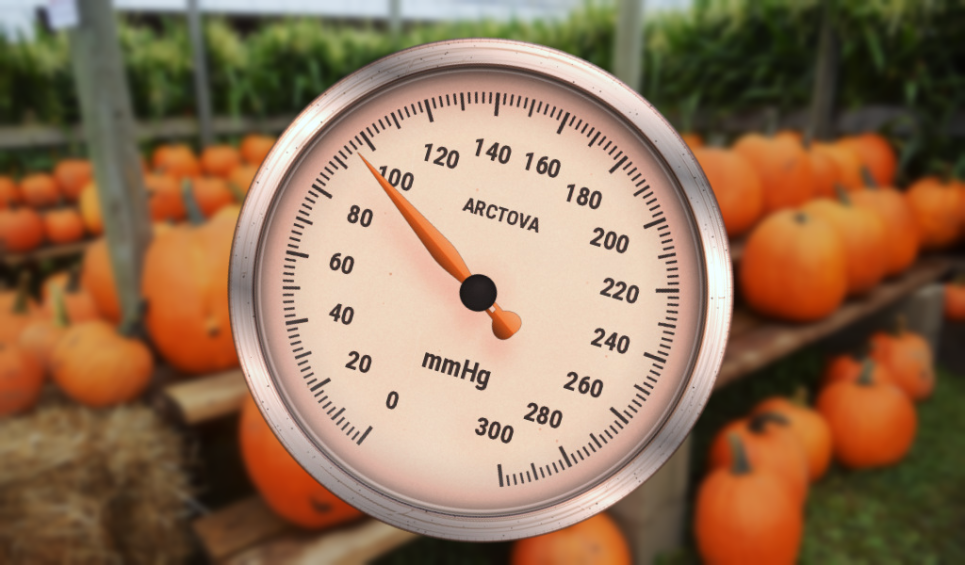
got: 96 mmHg
